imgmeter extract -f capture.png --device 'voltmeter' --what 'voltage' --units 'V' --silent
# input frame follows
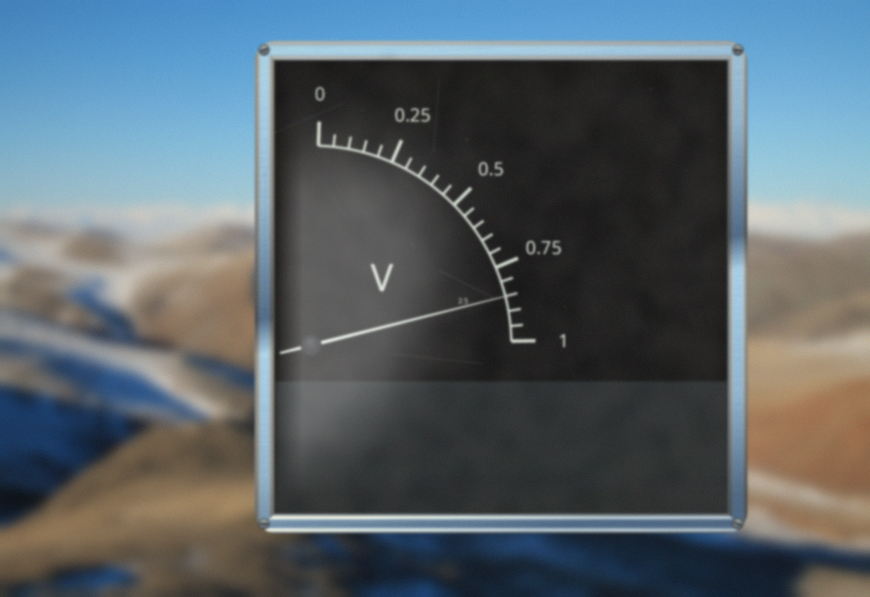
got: 0.85 V
